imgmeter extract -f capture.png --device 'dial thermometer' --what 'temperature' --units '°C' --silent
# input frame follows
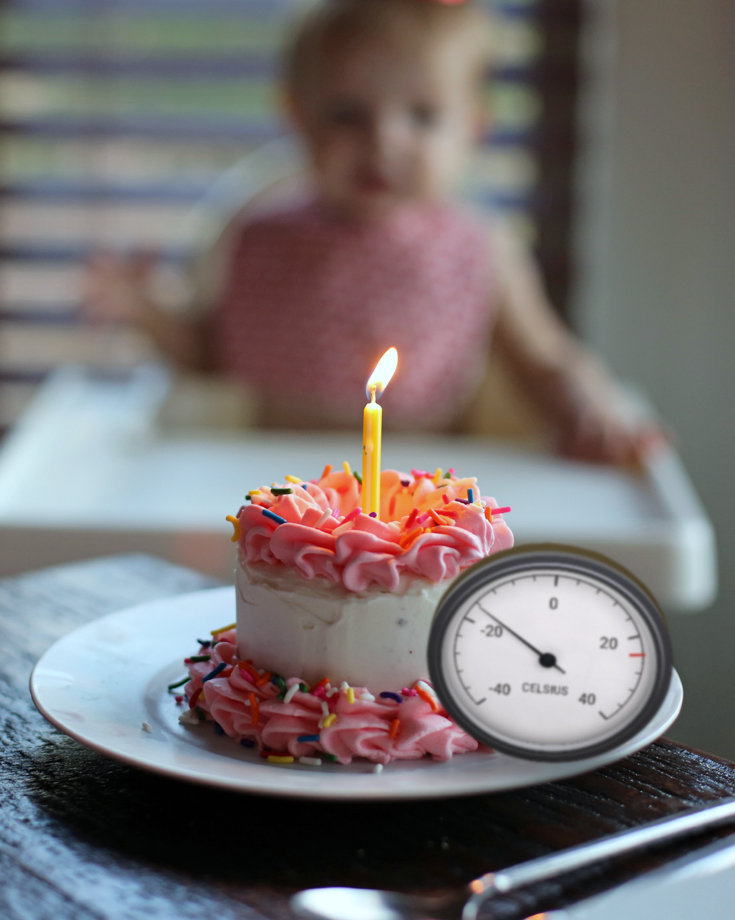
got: -16 °C
